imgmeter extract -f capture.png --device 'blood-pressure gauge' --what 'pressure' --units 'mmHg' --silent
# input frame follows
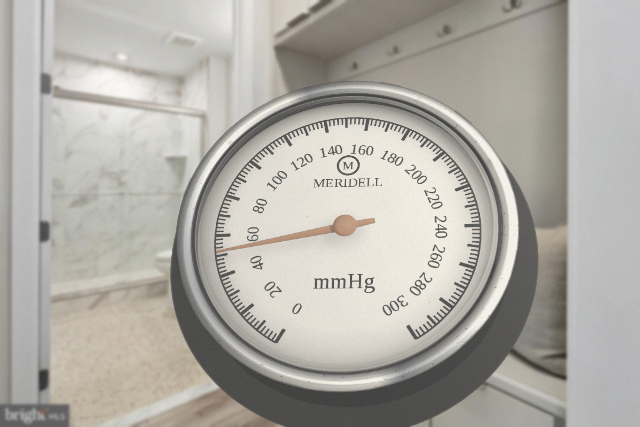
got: 50 mmHg
